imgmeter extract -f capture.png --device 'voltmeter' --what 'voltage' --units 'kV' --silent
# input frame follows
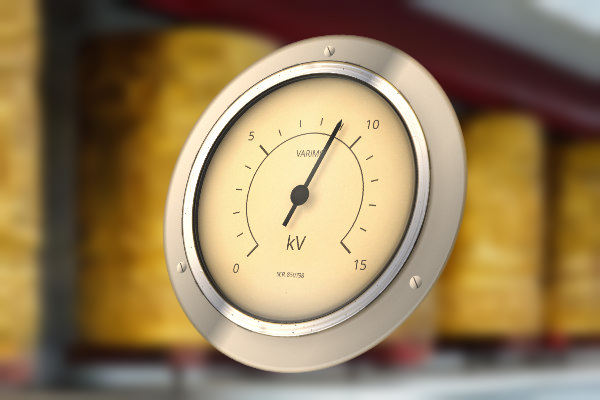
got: 9 kV
